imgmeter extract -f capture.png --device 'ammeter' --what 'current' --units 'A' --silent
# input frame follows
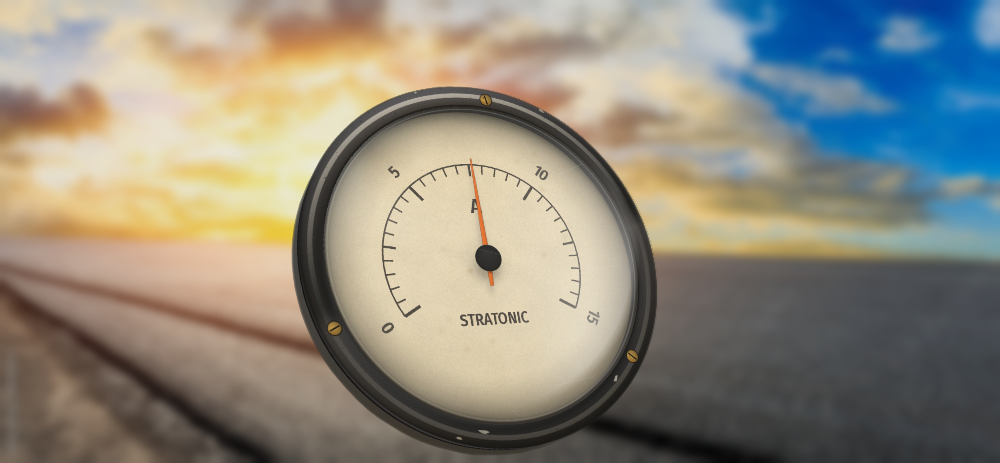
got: 7.5 A
